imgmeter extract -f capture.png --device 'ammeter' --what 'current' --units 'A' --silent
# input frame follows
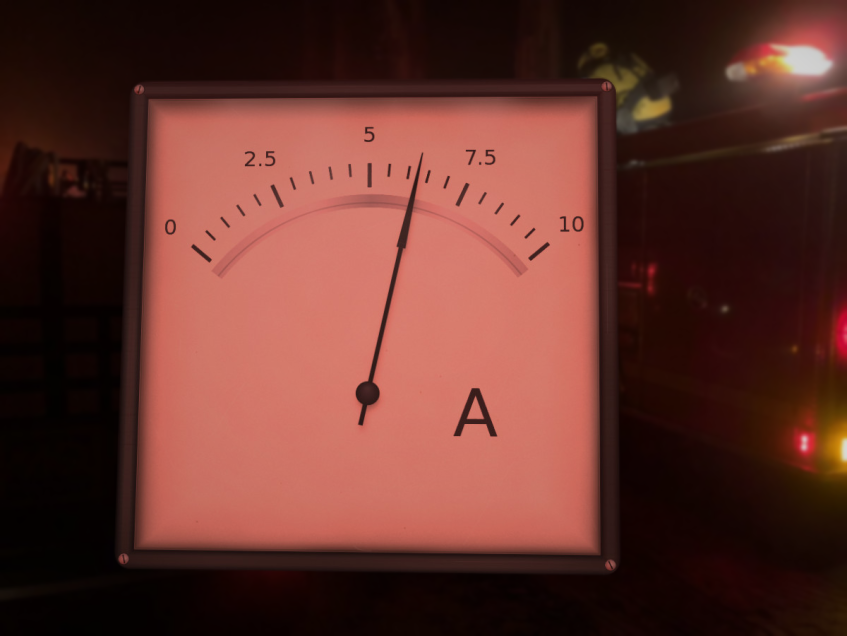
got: 6.25 A
